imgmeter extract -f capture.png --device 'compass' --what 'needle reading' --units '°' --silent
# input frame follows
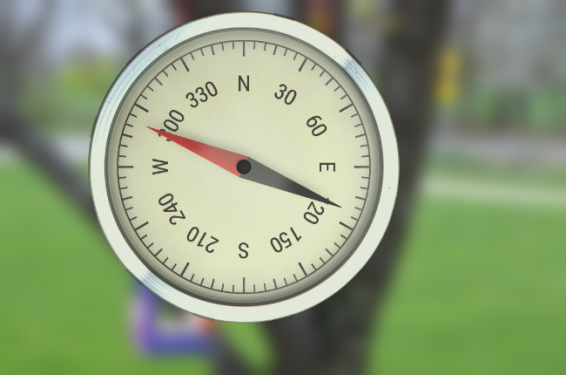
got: 292.5 °
